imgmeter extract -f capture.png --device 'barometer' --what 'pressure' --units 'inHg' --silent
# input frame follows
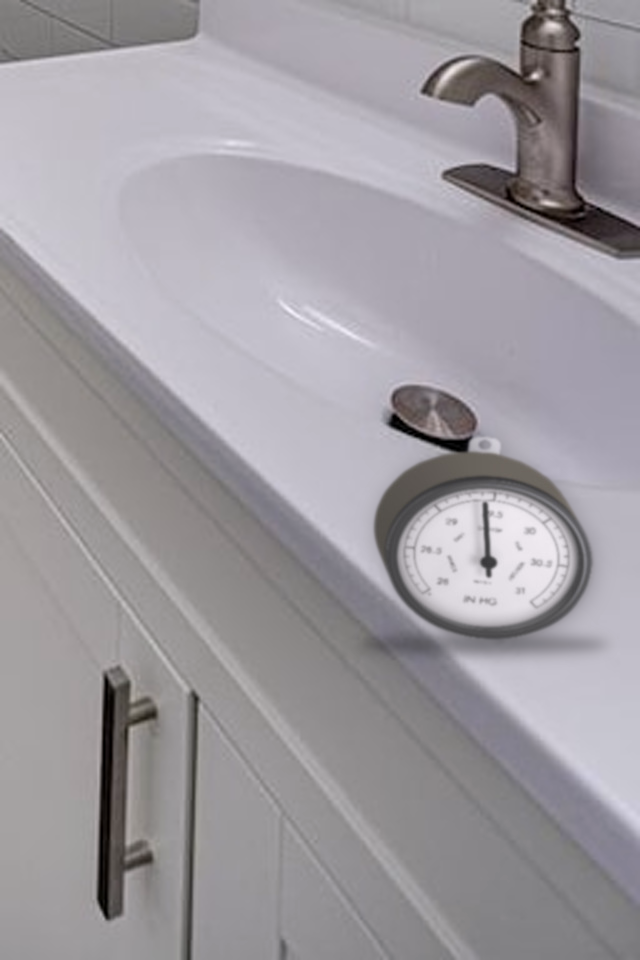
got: 29.4 inHg
